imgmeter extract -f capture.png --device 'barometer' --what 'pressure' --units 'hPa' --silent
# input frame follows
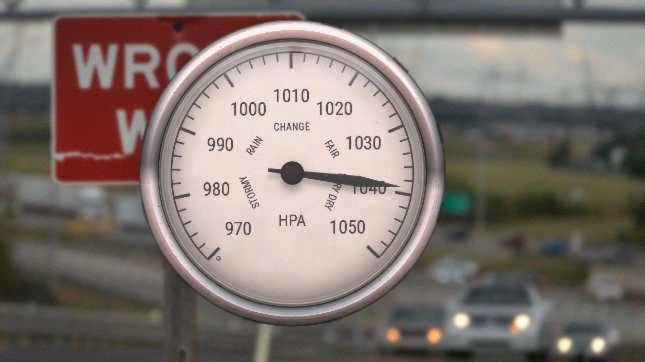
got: 1039 hPa
